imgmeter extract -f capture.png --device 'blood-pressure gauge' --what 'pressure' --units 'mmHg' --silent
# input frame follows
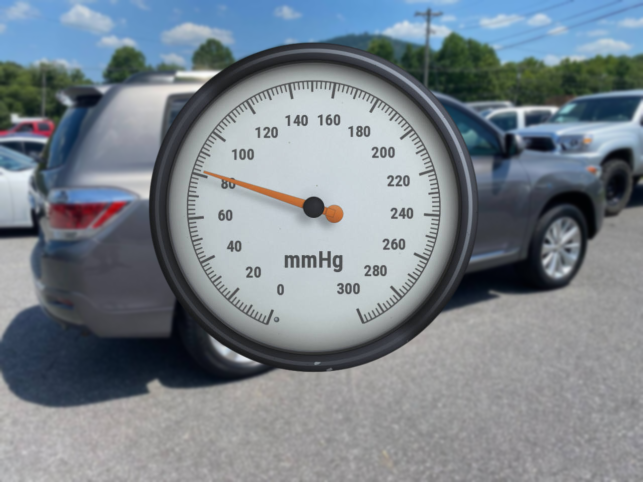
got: 82 mmHg
